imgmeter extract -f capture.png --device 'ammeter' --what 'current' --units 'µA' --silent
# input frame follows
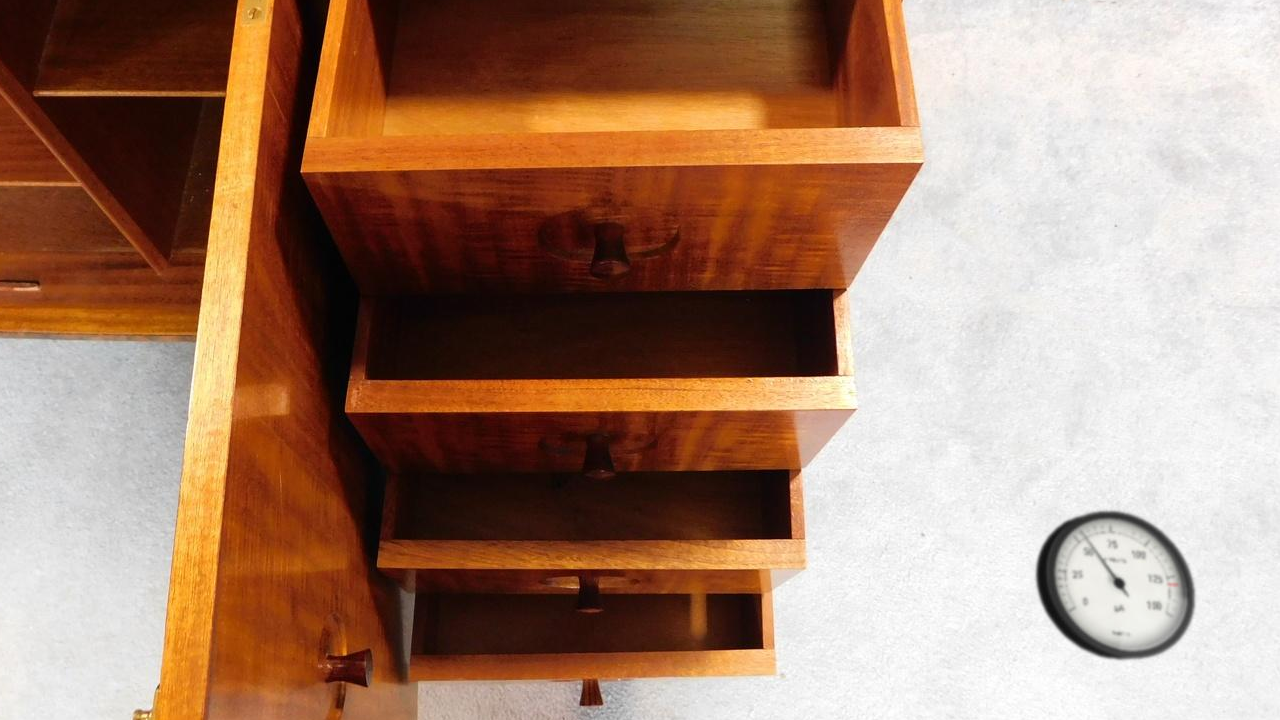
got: 55 µA
